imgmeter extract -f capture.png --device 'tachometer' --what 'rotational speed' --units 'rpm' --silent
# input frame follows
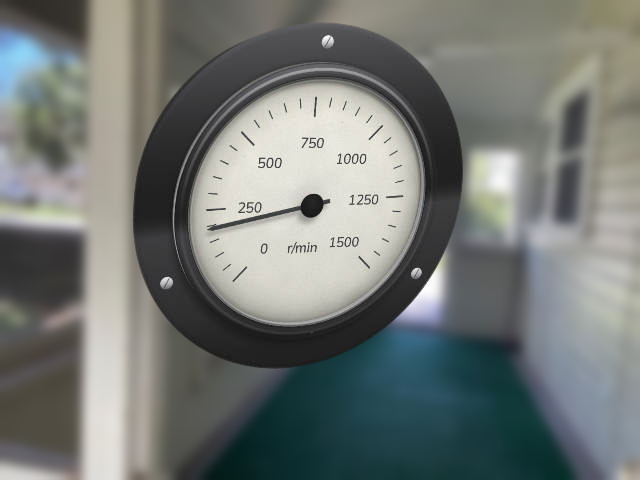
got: 200 rpm
